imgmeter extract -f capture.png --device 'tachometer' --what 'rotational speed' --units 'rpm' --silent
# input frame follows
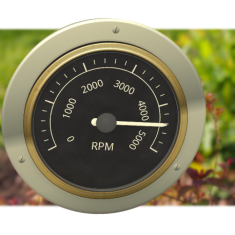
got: 4400 rpm
